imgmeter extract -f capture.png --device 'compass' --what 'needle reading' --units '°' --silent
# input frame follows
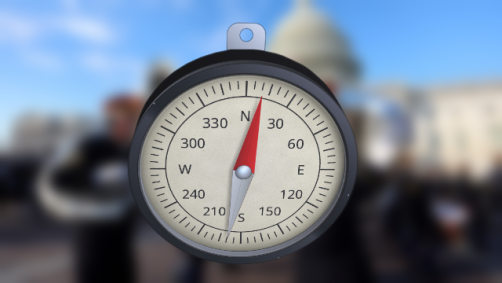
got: 10 °
